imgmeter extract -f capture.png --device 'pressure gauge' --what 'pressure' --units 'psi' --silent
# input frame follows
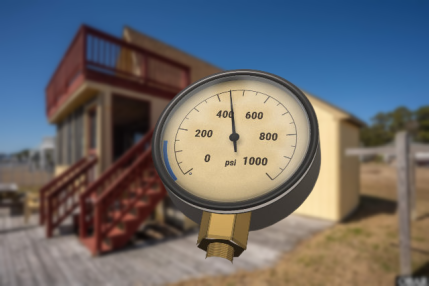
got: 450 psi
